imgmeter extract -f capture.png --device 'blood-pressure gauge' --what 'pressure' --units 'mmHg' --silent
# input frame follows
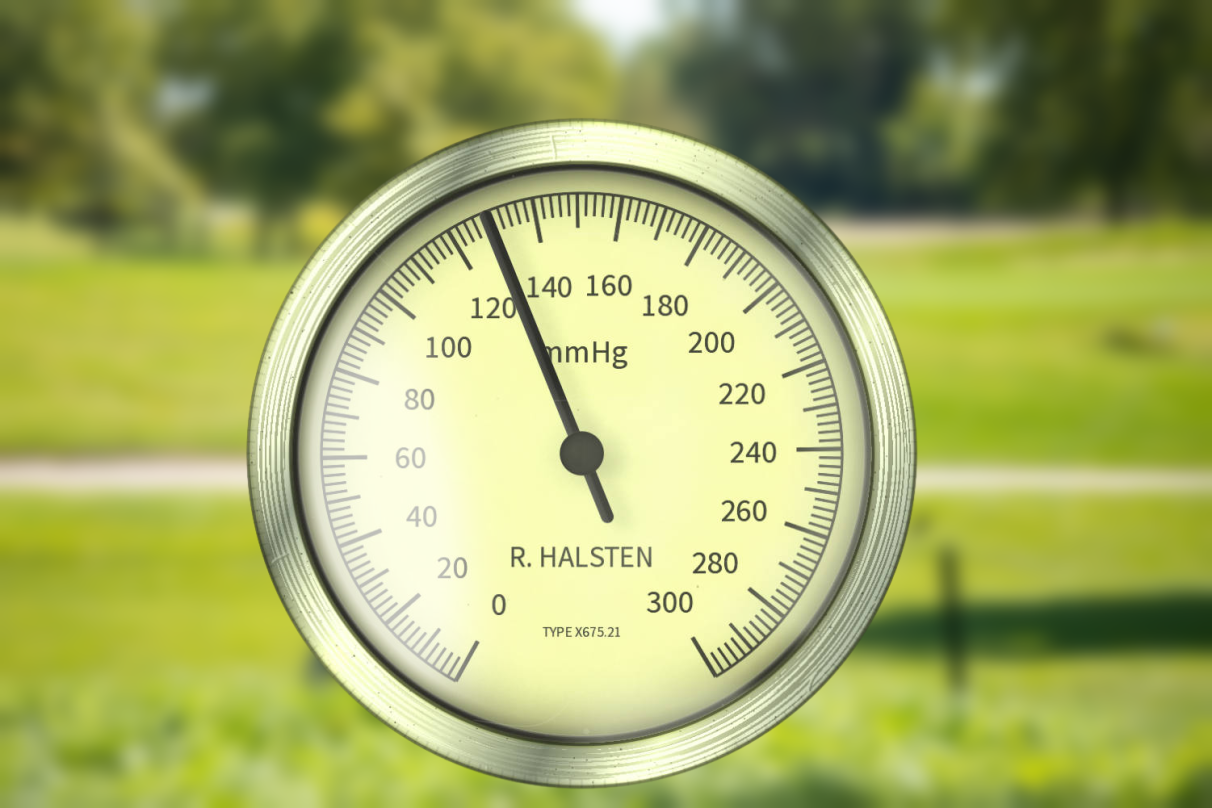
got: 129 mmHg
